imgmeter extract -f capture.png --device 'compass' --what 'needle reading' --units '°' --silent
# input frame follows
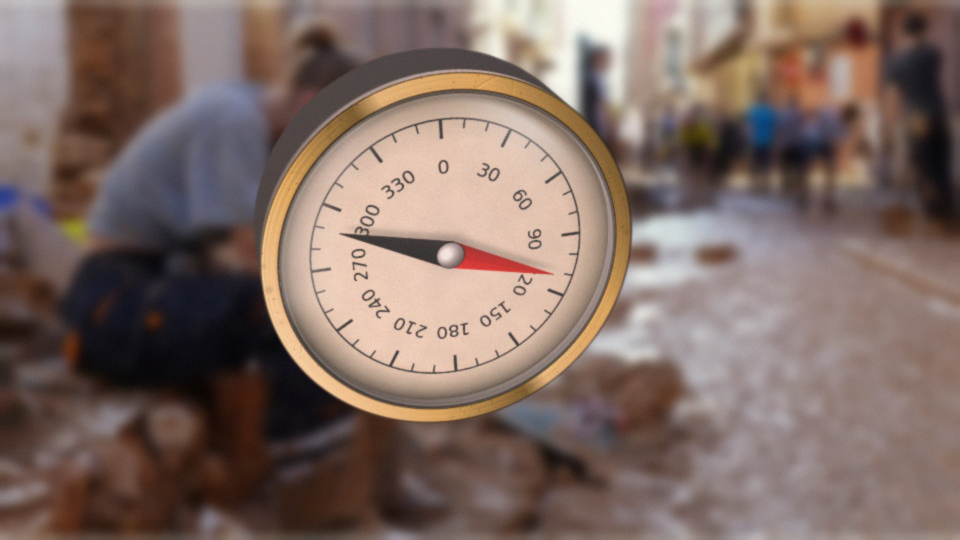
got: 110 °
